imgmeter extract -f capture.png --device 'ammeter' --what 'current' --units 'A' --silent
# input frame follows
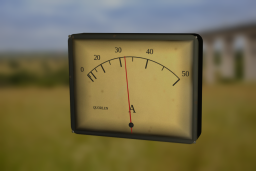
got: 32.5 A
